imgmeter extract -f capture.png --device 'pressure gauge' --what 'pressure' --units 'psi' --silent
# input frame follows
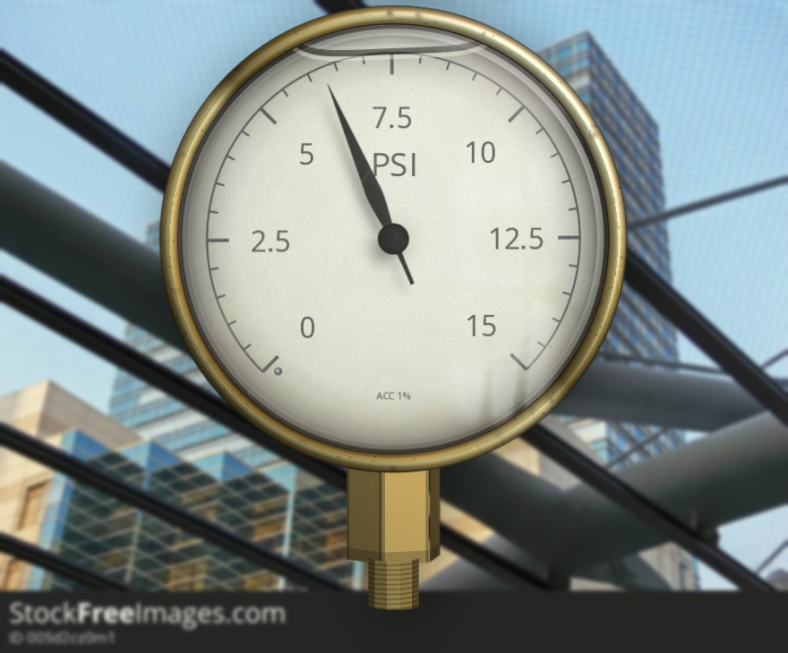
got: 6.25 psi
